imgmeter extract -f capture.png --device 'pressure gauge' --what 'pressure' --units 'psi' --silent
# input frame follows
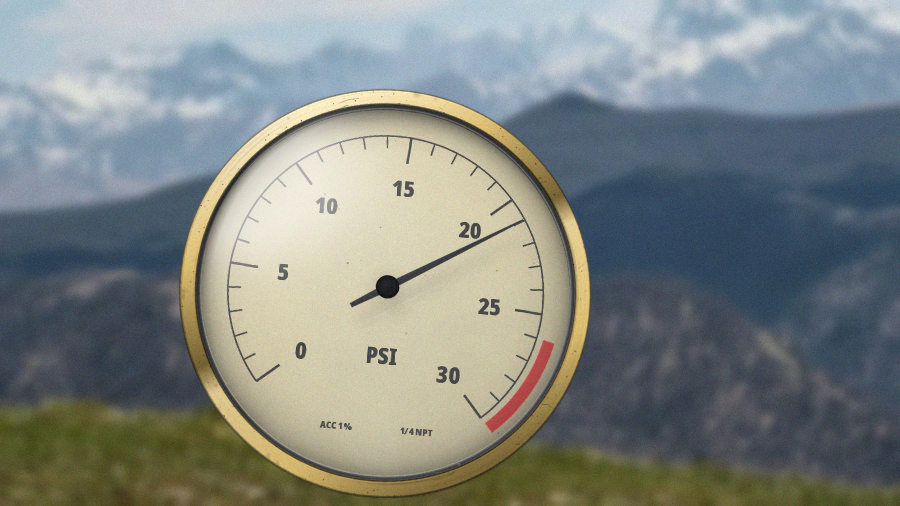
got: 21 psi
